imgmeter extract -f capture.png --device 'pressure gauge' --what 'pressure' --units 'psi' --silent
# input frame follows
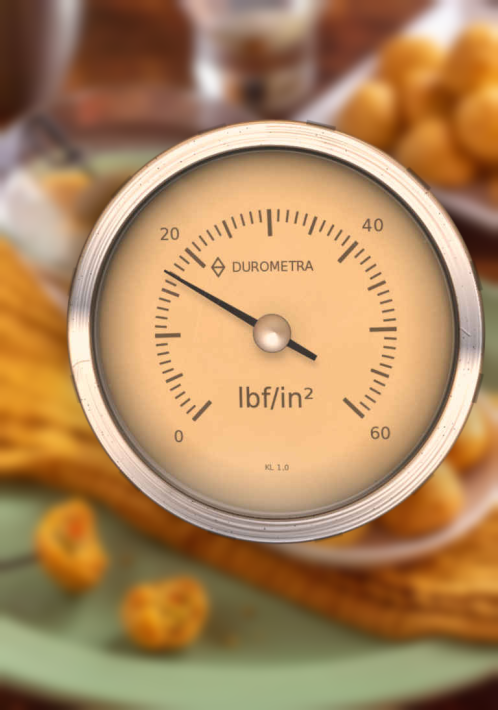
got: 17 psi
